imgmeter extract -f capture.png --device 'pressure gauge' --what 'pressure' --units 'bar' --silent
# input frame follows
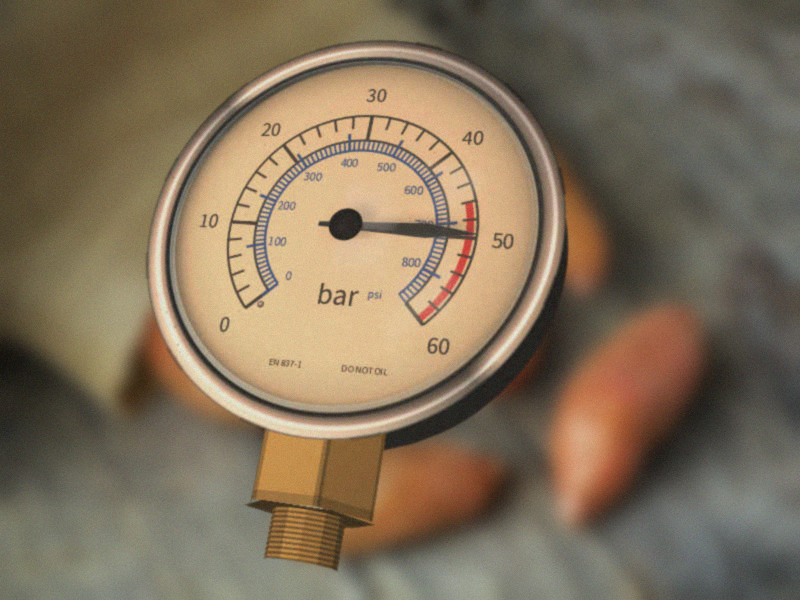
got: 50 bar
